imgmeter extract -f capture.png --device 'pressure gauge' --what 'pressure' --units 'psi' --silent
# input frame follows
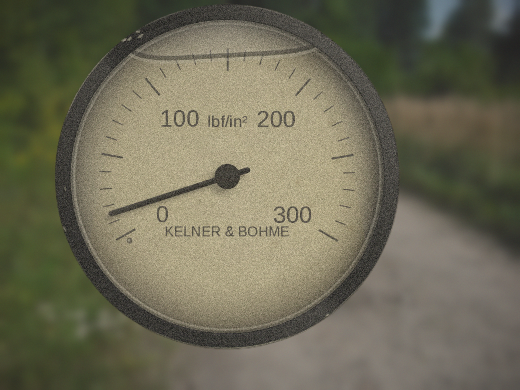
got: 15 psi
